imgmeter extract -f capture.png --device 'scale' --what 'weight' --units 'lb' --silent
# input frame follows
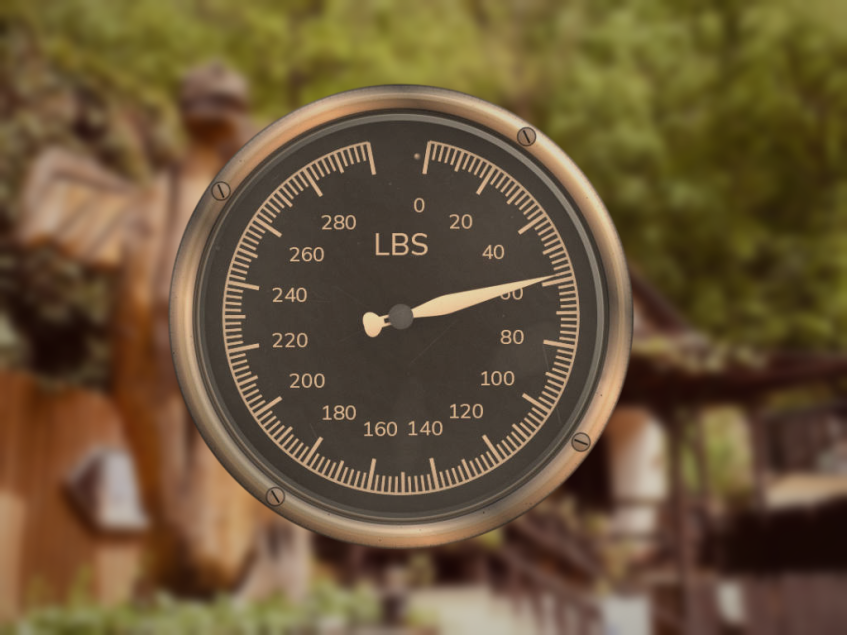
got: 58 lb
